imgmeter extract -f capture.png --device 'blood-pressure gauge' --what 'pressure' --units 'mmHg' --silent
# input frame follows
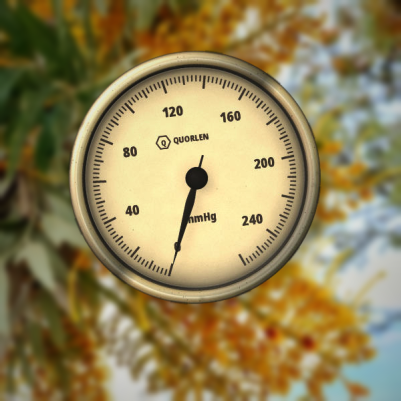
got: 0 mmHg
